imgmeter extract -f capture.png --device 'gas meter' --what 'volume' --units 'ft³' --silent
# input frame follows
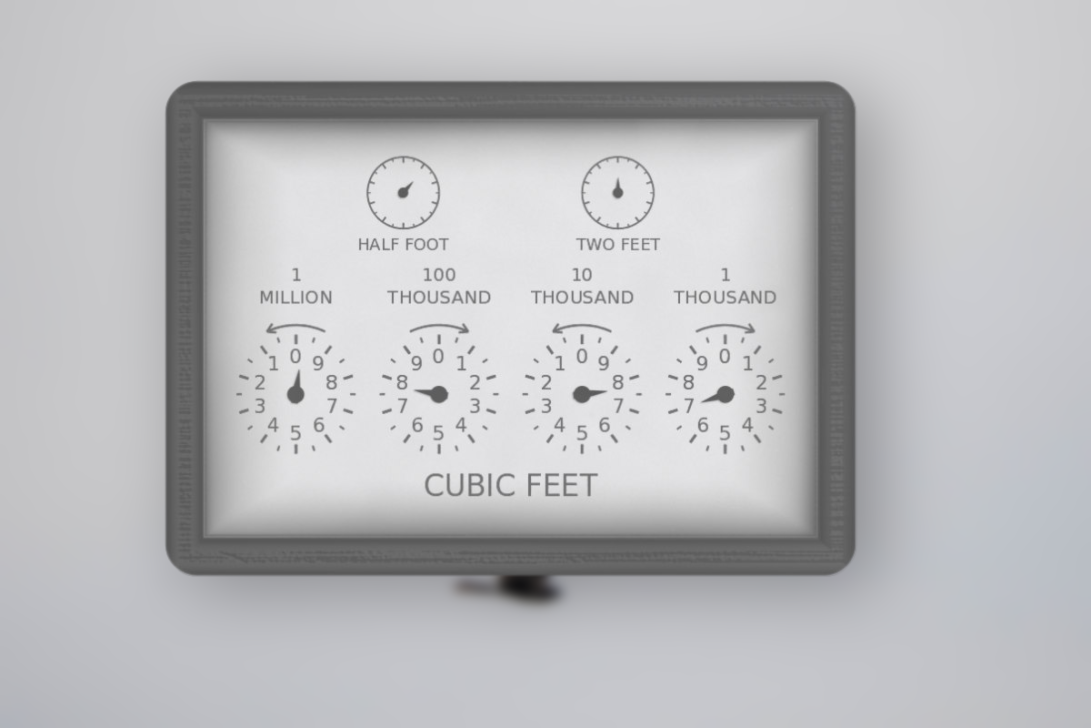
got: 977700 ft³
